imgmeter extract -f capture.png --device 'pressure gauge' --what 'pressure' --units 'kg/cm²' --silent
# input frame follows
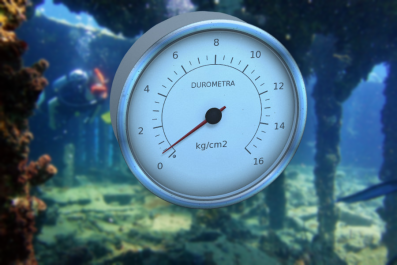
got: 0.5 kg/cm²
